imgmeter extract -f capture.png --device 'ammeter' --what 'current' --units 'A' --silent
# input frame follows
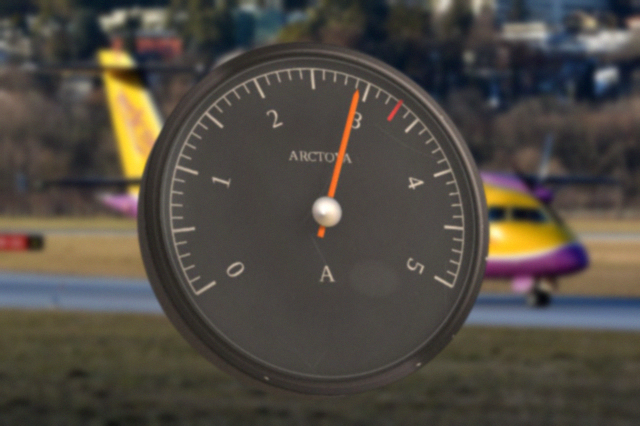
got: 2.9 A
